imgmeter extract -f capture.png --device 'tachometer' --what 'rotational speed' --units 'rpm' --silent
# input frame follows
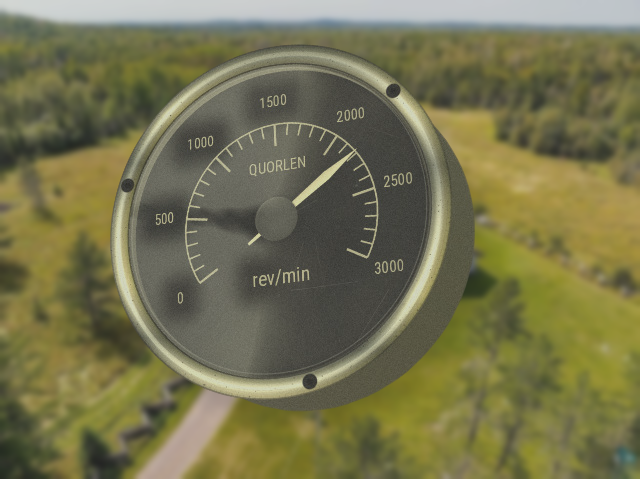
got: 2200 rpm
